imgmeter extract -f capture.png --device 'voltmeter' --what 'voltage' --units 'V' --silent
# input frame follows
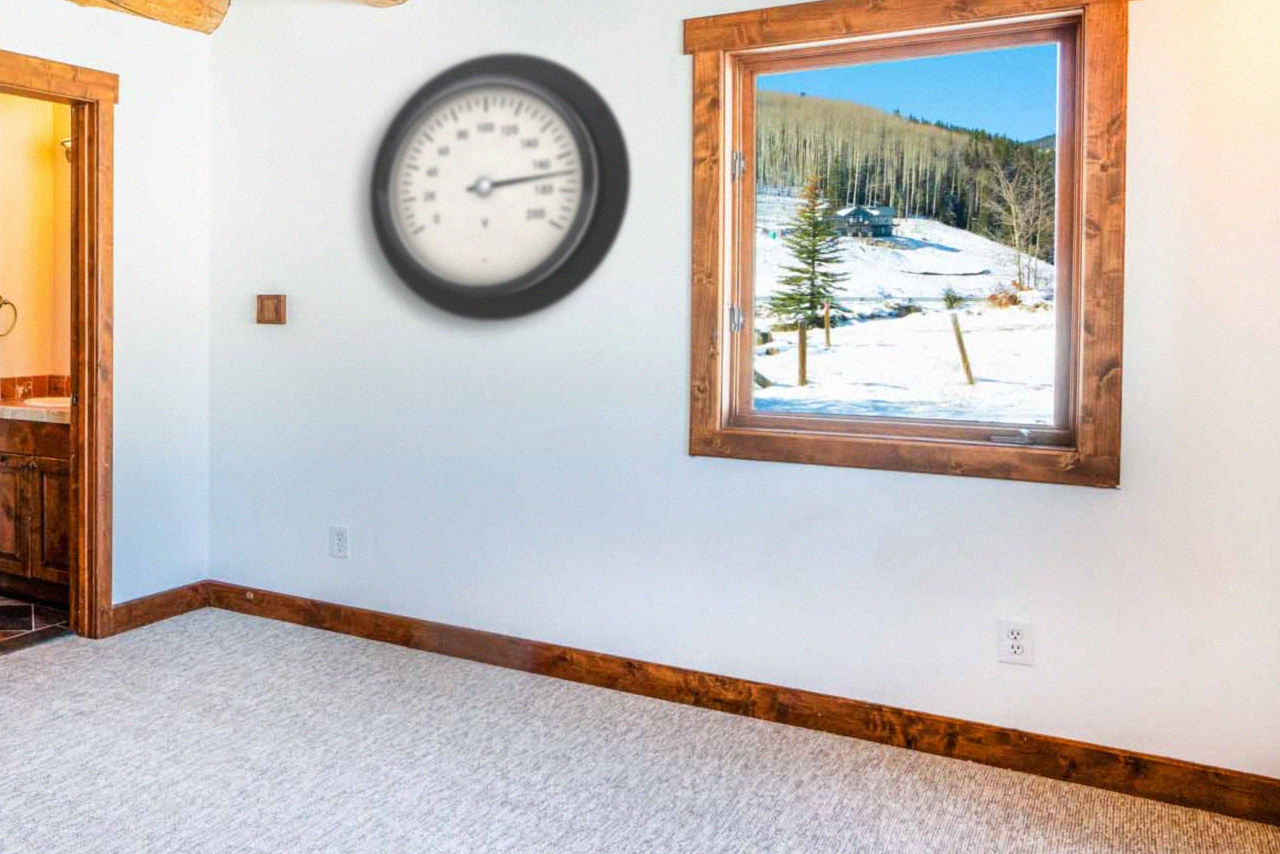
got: 170 V
